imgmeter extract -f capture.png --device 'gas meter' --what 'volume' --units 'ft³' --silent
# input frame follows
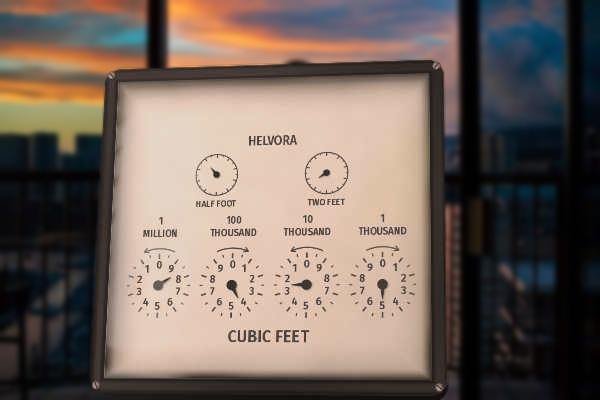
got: 842500 ft³
